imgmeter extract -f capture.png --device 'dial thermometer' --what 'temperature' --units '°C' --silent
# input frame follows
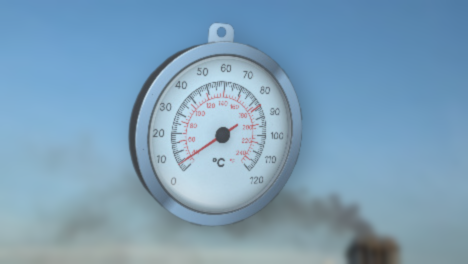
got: 5 °C
